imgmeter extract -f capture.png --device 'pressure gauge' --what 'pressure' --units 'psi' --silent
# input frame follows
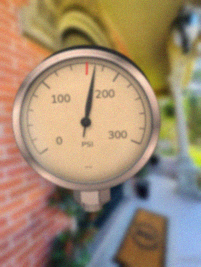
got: 170 psi
